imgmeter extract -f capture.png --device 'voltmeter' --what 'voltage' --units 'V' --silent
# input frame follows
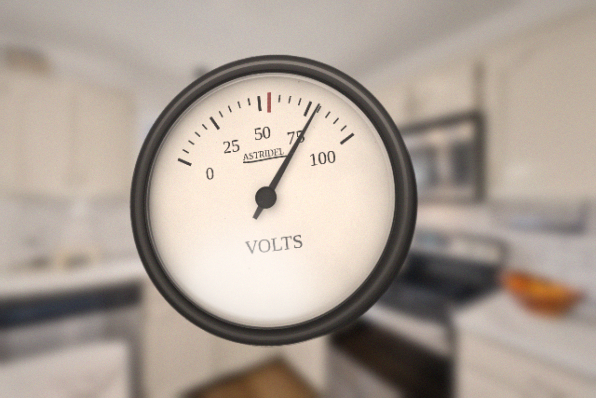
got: 80 V
